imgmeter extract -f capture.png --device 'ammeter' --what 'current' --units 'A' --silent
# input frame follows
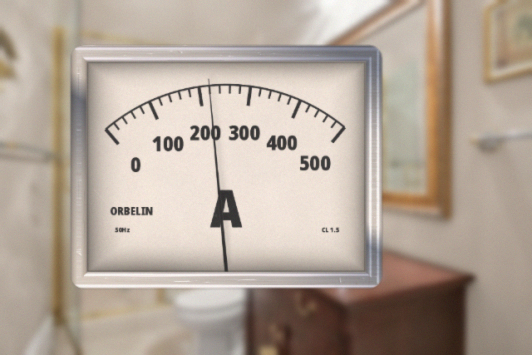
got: 220 A
